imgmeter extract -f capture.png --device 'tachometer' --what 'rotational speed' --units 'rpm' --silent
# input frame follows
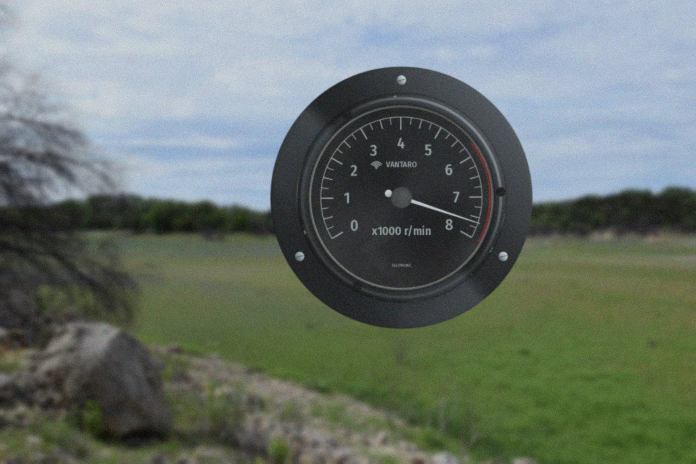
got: 7625 rpm
